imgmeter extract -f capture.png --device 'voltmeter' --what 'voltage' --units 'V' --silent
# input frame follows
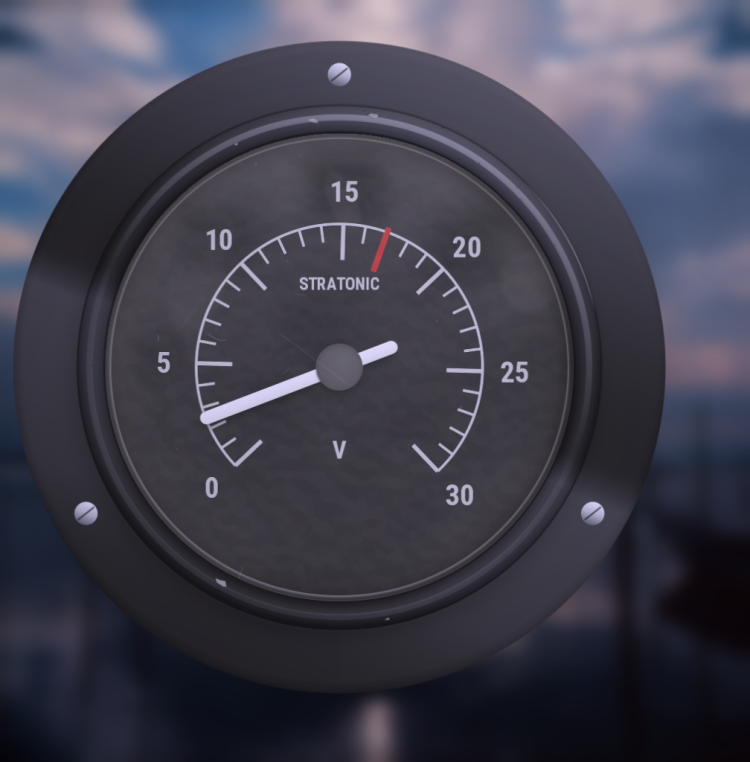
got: 2.5 V
